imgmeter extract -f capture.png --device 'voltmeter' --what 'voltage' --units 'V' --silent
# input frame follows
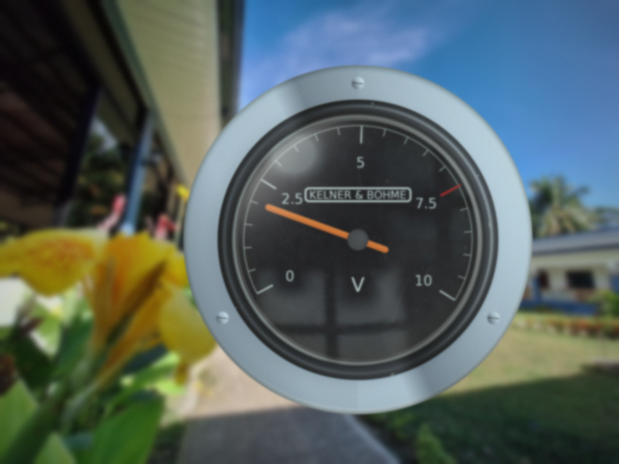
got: 2 V
